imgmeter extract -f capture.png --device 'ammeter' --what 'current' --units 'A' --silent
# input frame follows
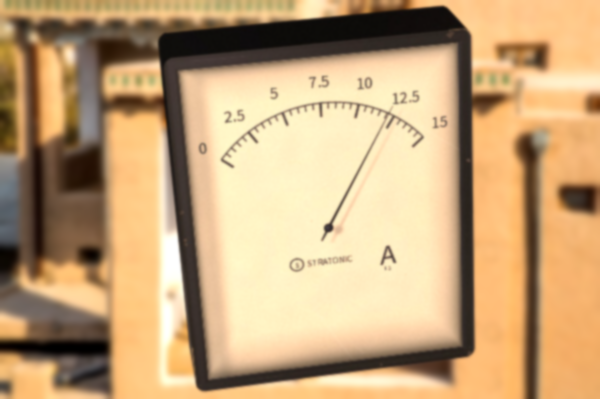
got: 12 A
